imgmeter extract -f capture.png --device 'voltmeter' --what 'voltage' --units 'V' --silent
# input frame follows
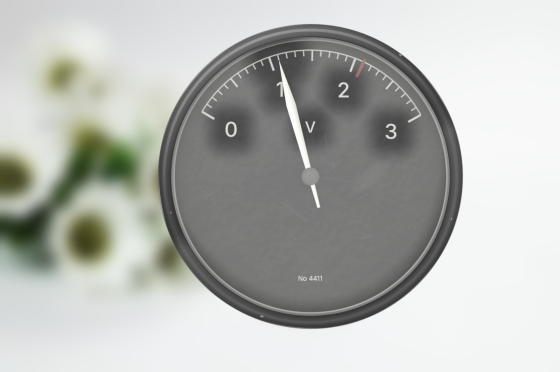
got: 1.1 V
